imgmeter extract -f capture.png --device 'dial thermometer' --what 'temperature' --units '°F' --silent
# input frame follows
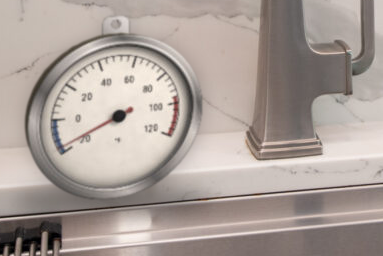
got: -16 °F
